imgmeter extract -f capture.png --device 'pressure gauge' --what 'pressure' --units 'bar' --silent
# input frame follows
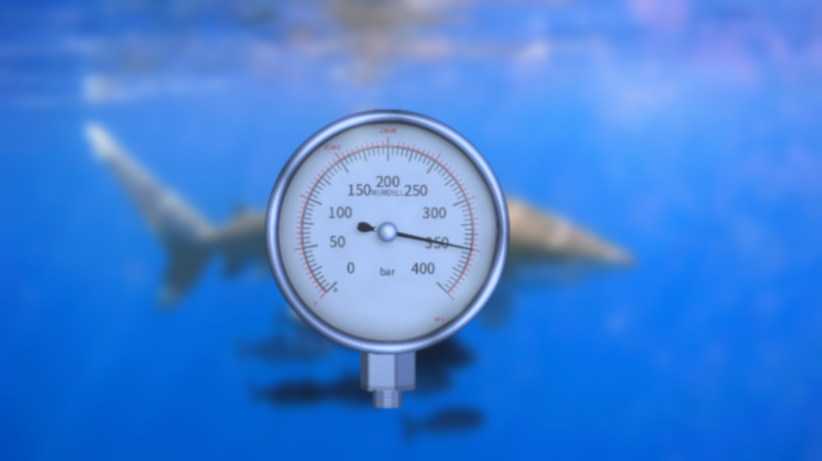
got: 350 bar
